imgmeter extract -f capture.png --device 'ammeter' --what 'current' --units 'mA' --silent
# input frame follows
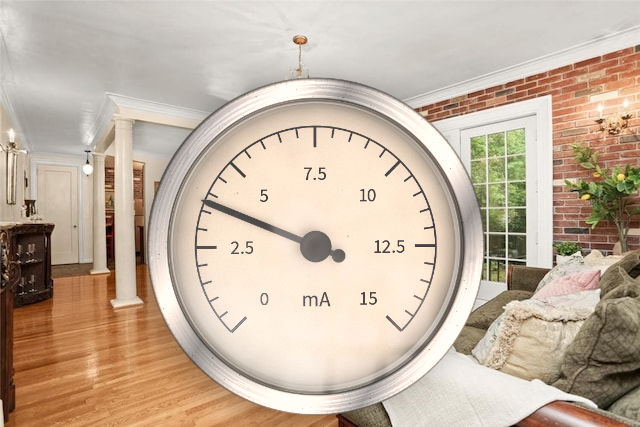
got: 3.75 mA
